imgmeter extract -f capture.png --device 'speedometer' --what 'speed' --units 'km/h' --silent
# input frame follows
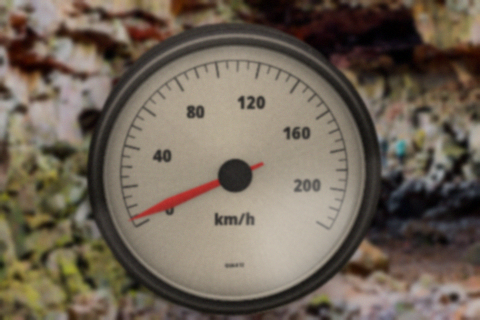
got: 5 km/h
